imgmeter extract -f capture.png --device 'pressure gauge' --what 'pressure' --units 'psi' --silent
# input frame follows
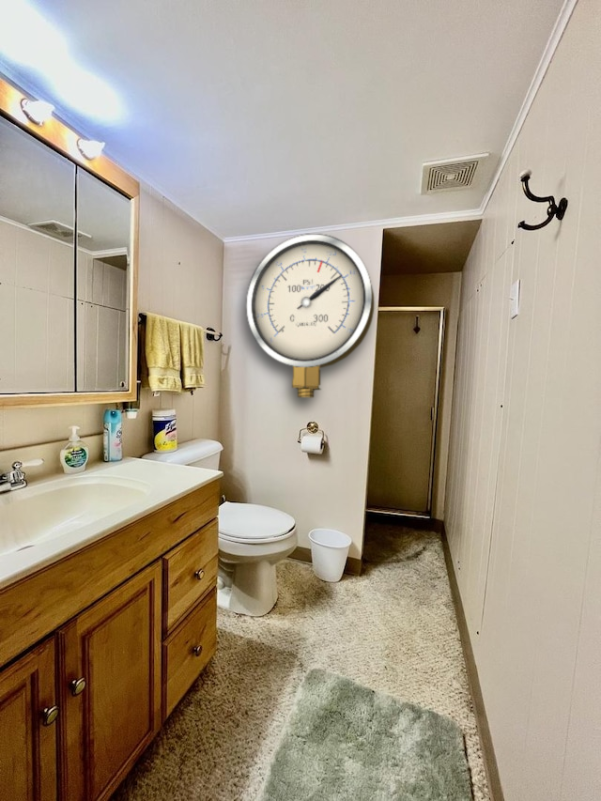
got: 210 psi
